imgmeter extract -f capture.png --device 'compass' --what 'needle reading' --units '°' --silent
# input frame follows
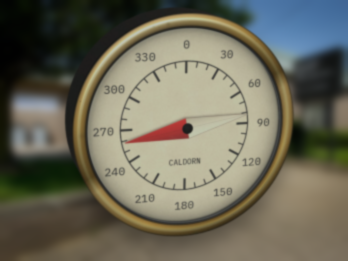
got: 260 °
